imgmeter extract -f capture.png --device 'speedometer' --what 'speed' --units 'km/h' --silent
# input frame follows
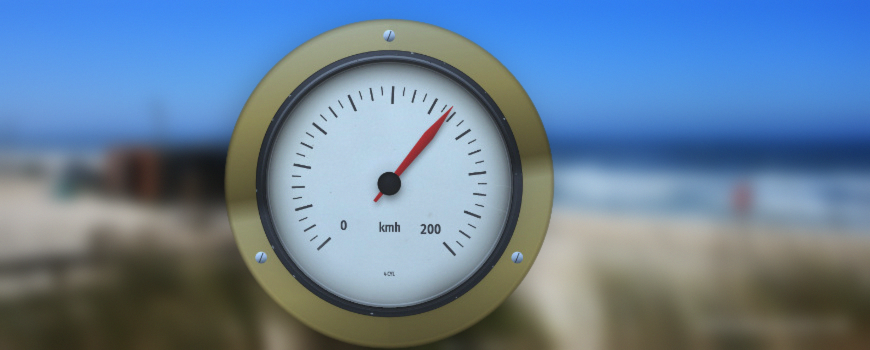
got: 127.5 km/h
